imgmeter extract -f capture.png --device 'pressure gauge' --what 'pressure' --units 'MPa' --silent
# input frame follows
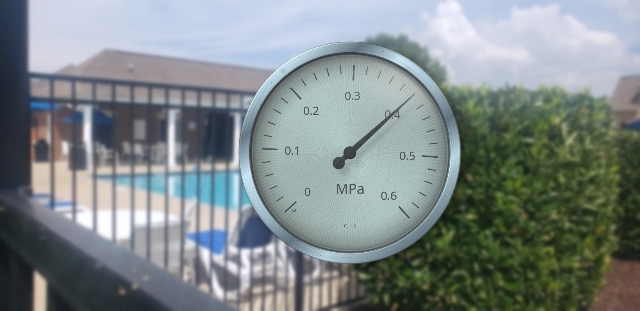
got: 0.4 MPa
